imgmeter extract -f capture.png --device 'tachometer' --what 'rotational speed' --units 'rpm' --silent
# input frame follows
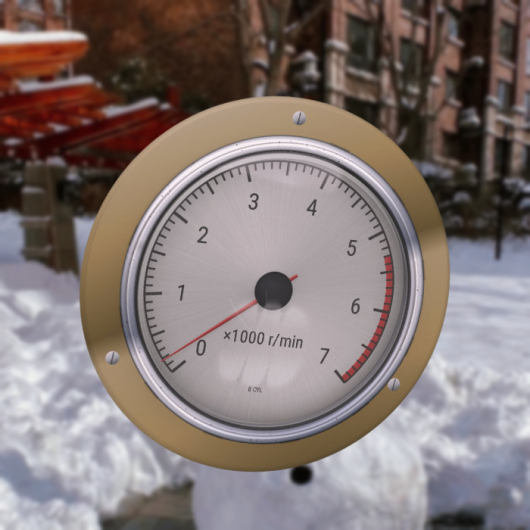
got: 200 rpm
